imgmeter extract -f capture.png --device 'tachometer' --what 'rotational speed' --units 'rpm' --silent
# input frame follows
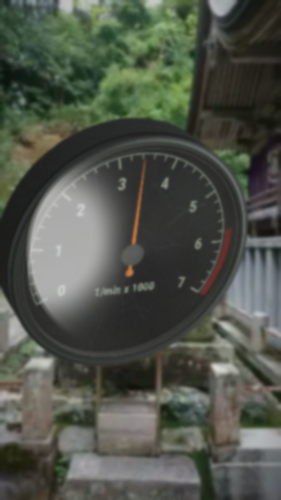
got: 3400 rpm
